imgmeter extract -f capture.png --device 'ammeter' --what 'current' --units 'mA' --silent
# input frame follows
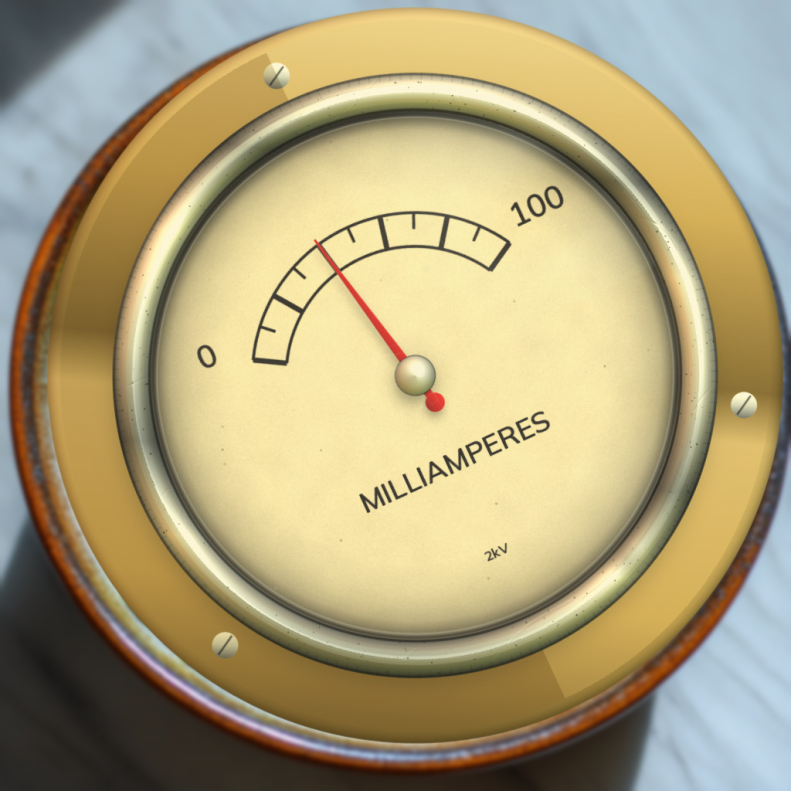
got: 40 mA
